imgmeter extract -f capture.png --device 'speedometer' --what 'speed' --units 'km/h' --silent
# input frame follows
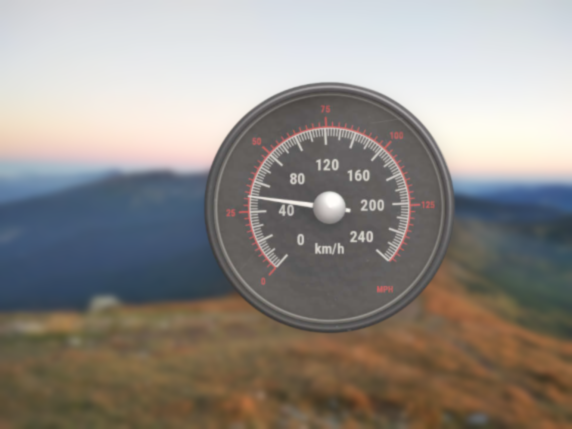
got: 50 km/h
